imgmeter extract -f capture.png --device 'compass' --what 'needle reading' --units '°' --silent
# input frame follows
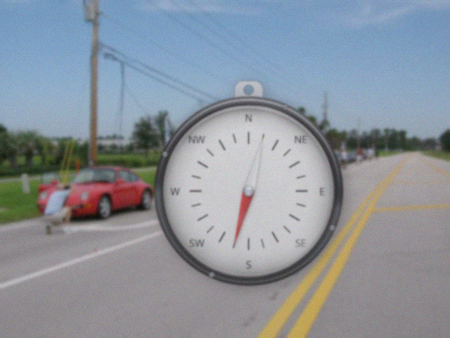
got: 195 °
